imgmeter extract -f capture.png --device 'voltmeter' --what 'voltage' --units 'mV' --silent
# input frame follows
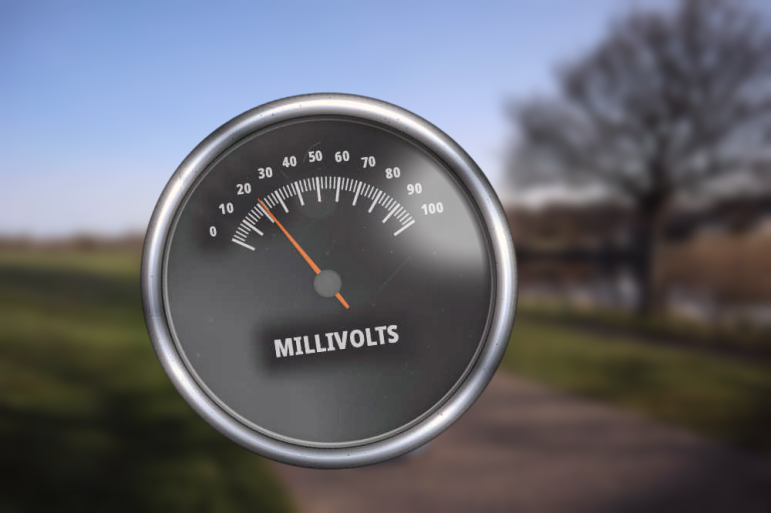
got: 22 mV
